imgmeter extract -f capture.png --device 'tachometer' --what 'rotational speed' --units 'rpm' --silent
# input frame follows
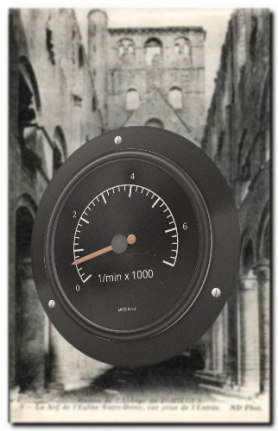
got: 600 rpm
